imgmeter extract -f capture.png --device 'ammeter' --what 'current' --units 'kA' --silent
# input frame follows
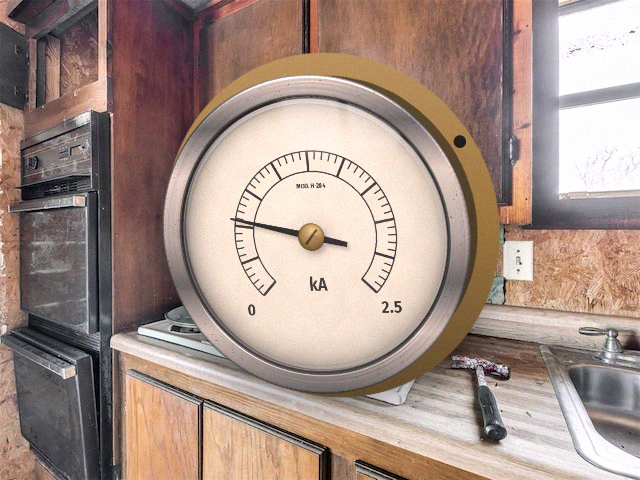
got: 0.55 kA
